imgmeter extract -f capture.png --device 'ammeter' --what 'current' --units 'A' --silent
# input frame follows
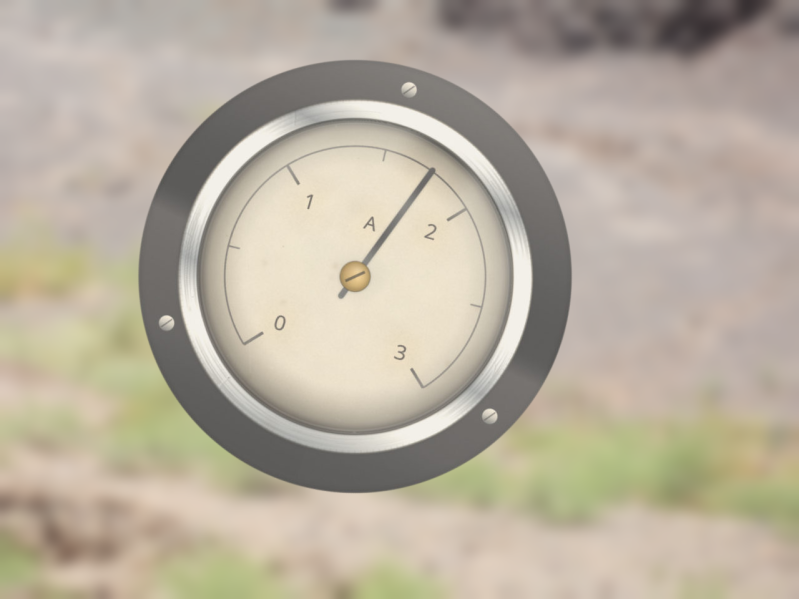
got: 1.75 A
